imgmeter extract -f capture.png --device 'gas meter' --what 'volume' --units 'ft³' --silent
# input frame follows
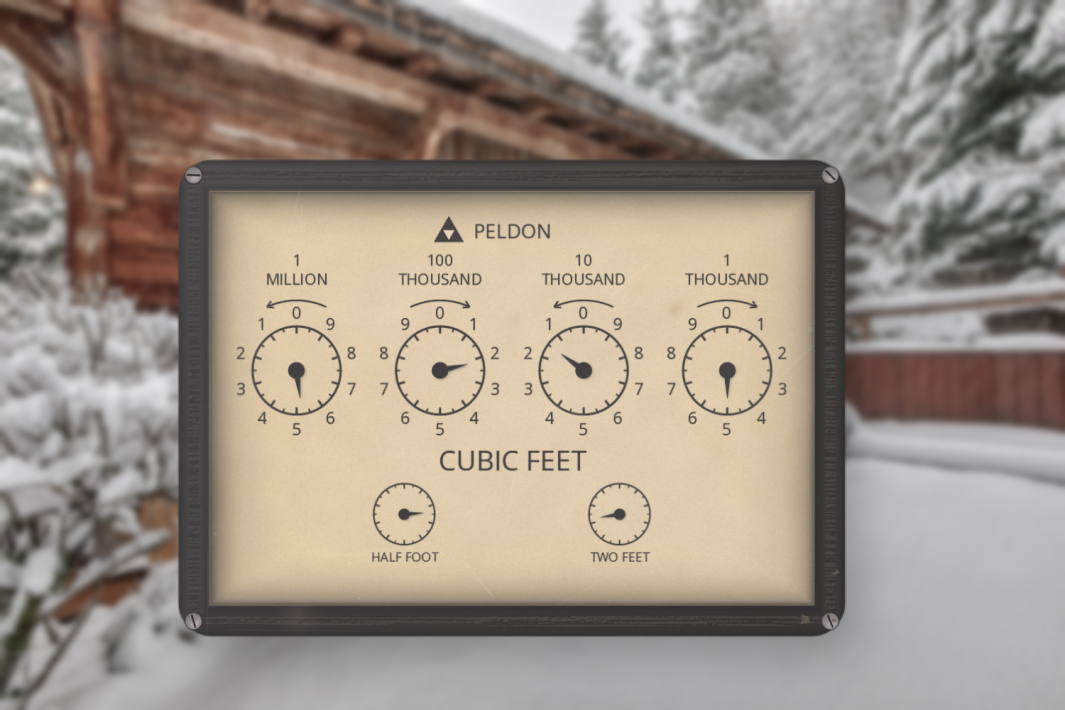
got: 521500 ft³
